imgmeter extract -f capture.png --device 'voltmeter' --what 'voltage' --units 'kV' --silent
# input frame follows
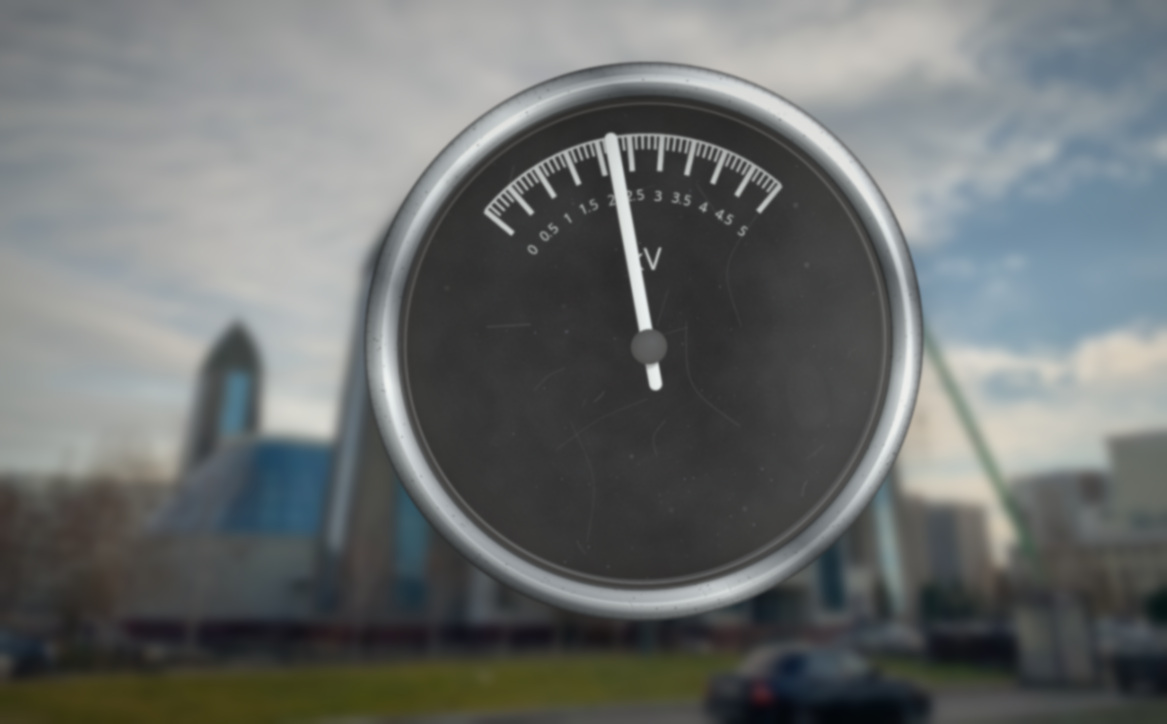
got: 2.2 kV
